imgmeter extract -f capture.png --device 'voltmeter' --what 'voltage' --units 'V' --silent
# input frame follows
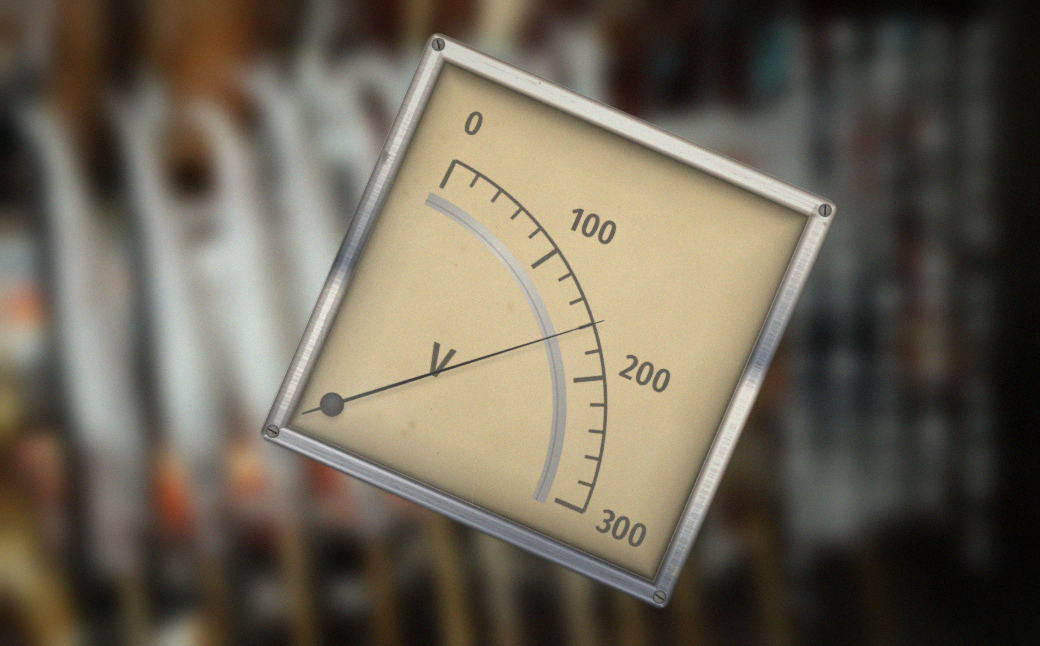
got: 160 V
